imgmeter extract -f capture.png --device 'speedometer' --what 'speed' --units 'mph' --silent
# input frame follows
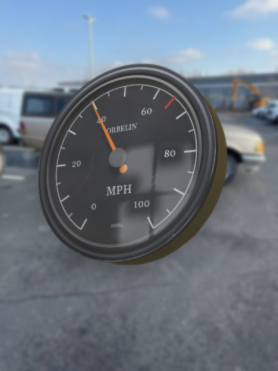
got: 40 mph
